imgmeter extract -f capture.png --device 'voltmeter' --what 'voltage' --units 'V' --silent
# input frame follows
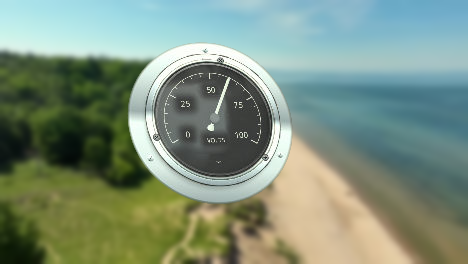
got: 60 V
